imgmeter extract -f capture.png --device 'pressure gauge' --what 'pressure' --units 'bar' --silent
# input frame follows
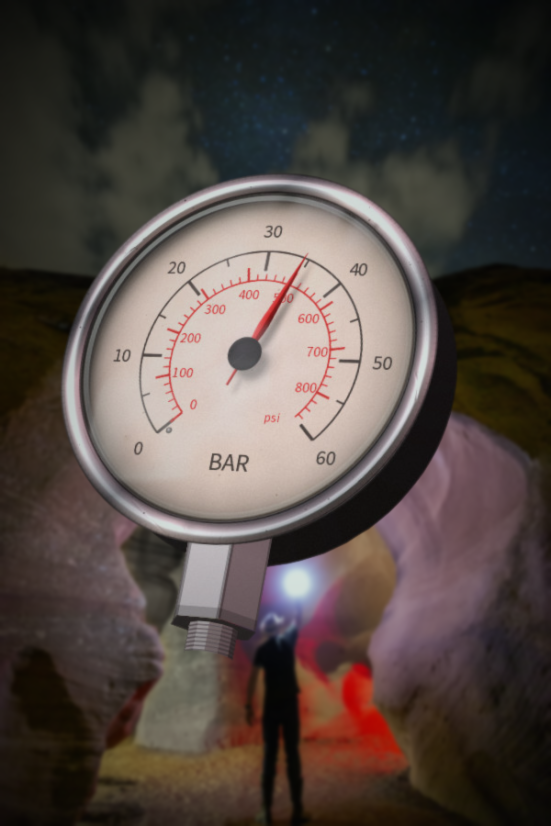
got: 35 bar
